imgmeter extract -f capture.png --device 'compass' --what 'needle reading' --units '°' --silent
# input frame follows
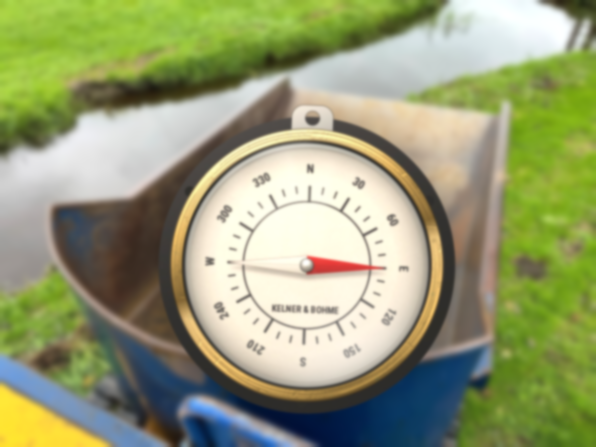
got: 90 °
